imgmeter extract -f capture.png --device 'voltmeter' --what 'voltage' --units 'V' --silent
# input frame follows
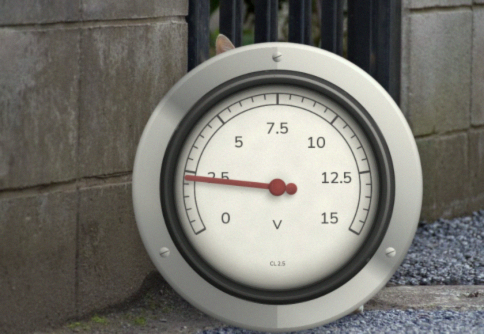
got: 2.25 V
